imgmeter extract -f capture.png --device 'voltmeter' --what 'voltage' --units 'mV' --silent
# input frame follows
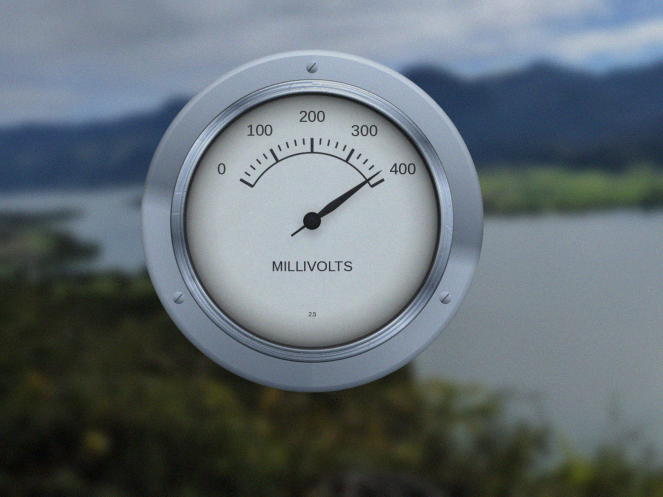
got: 380 mV
